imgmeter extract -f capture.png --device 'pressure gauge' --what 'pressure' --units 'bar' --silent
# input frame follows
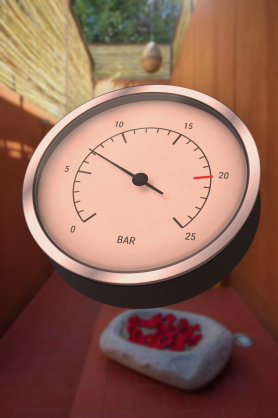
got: 7 bar
